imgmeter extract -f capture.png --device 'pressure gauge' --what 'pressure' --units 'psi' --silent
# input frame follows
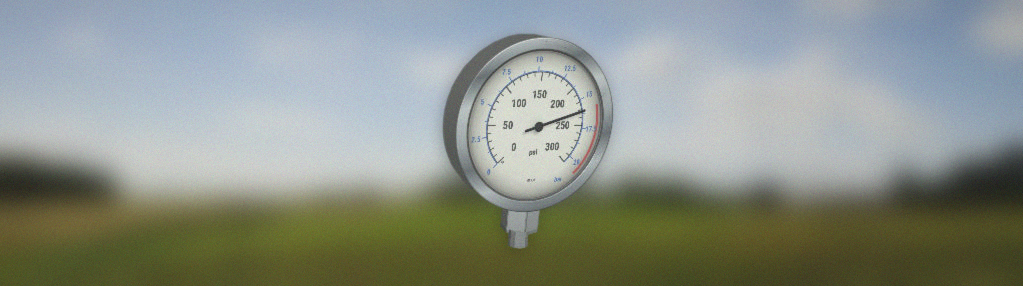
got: 230 psi
